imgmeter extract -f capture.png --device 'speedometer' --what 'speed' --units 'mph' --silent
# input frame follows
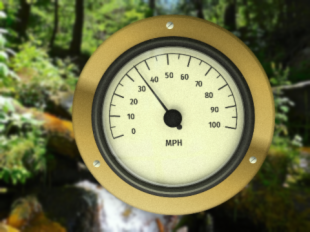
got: 35 mph
